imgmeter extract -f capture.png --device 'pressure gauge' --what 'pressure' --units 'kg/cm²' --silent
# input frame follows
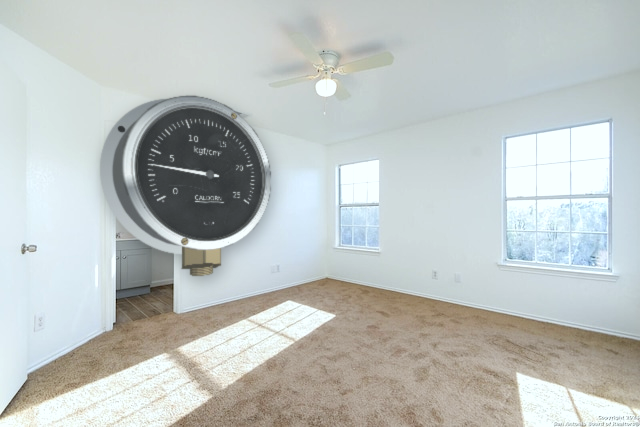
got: 3.5 kg/cm²
